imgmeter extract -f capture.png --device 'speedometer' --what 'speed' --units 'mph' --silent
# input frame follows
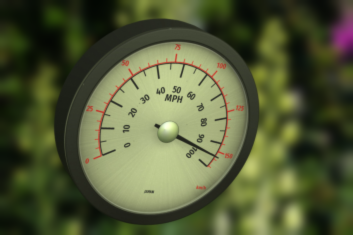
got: 95 mph
